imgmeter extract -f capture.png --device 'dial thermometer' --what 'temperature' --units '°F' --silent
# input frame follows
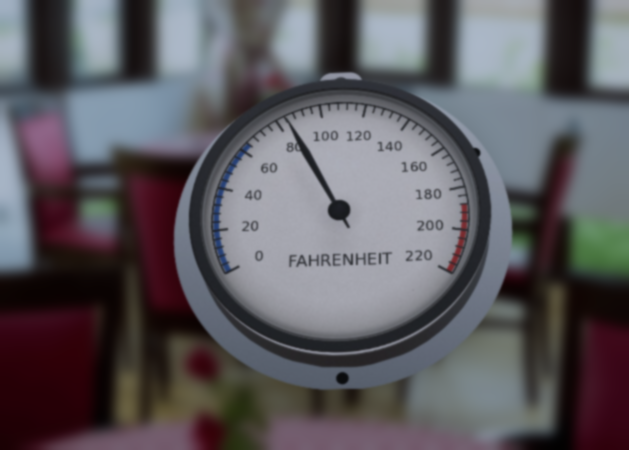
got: 84 °F
